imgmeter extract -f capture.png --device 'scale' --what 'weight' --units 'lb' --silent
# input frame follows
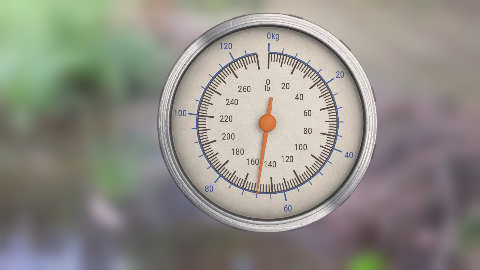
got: 150 lb
